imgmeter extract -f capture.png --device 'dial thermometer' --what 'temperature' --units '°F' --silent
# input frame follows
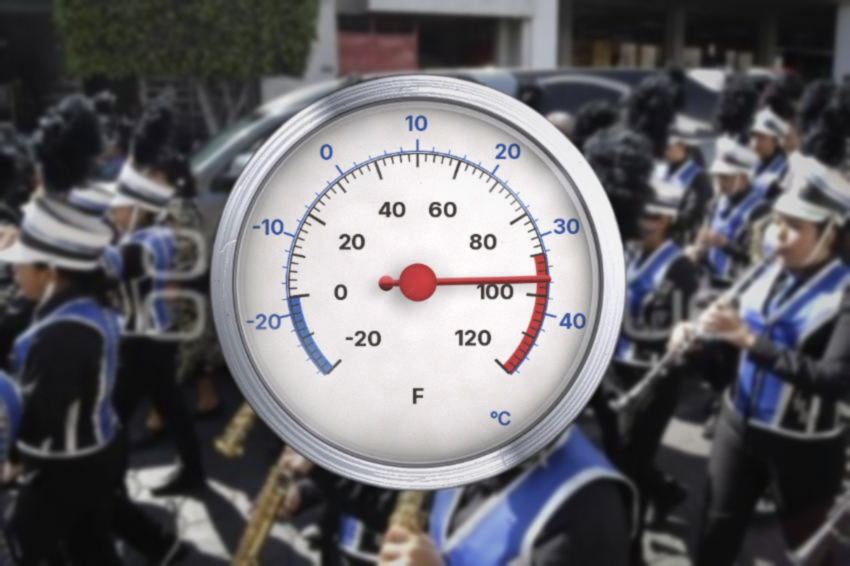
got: 96 °F
